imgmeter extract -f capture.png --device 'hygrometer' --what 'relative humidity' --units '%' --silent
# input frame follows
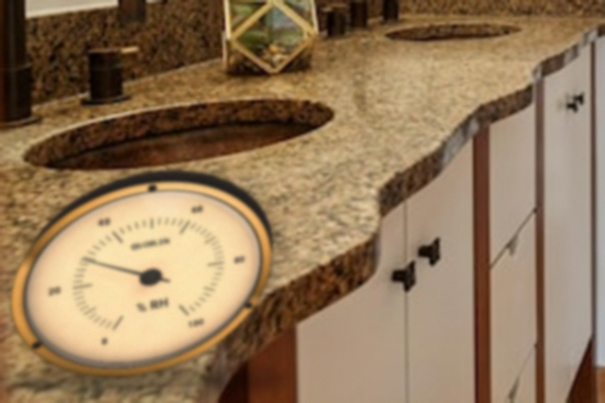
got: 30 %
